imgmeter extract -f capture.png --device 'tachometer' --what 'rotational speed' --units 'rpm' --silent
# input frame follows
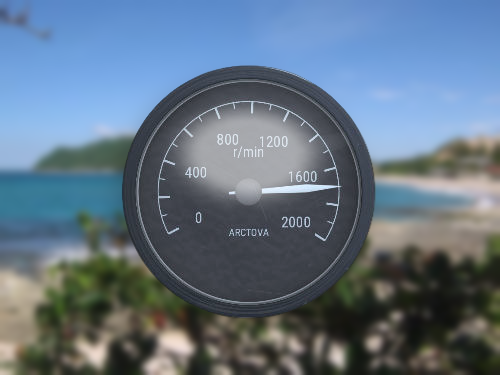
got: 1700 rpm
